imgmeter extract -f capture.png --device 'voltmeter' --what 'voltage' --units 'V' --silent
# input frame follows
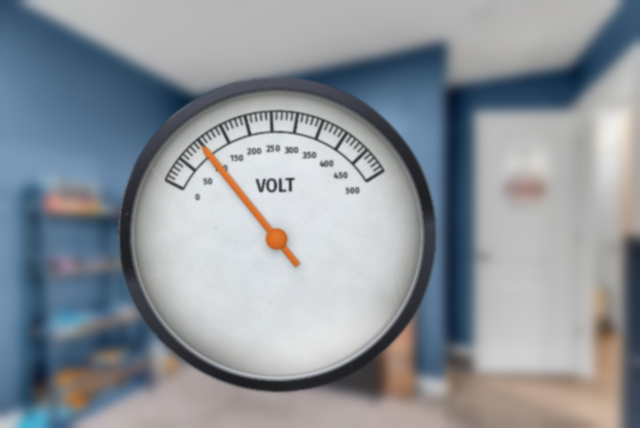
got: 100 V
